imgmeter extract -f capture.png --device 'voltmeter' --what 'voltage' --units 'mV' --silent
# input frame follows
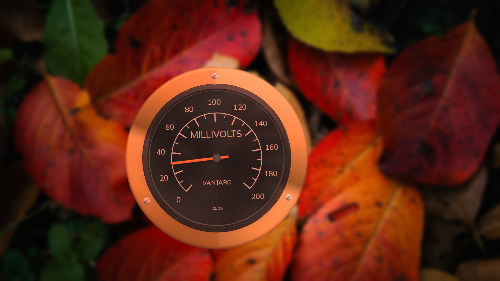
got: 30 mV
